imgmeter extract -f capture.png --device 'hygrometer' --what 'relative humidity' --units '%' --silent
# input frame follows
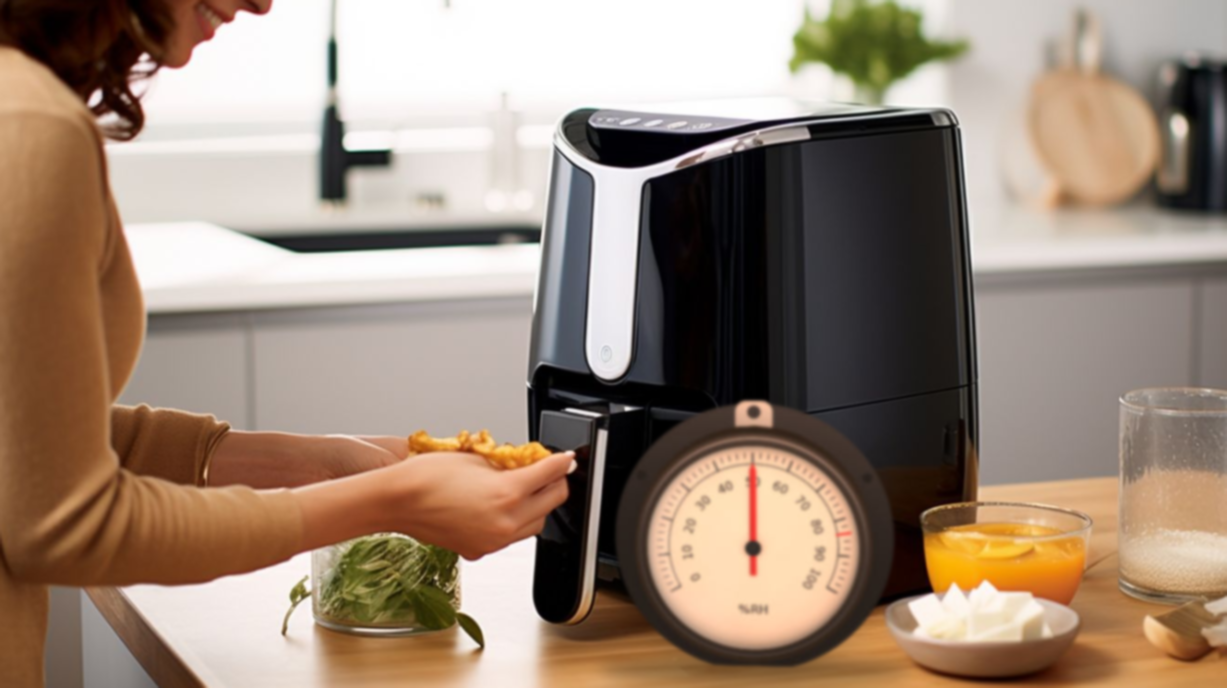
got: 50 %
